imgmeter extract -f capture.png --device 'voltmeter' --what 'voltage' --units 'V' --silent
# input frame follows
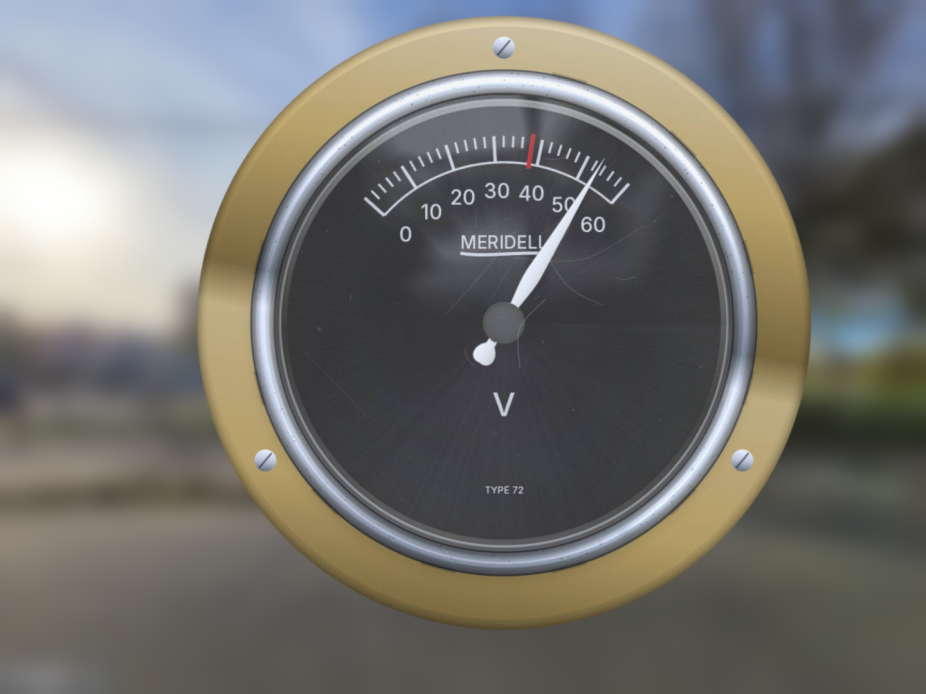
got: 53 V
